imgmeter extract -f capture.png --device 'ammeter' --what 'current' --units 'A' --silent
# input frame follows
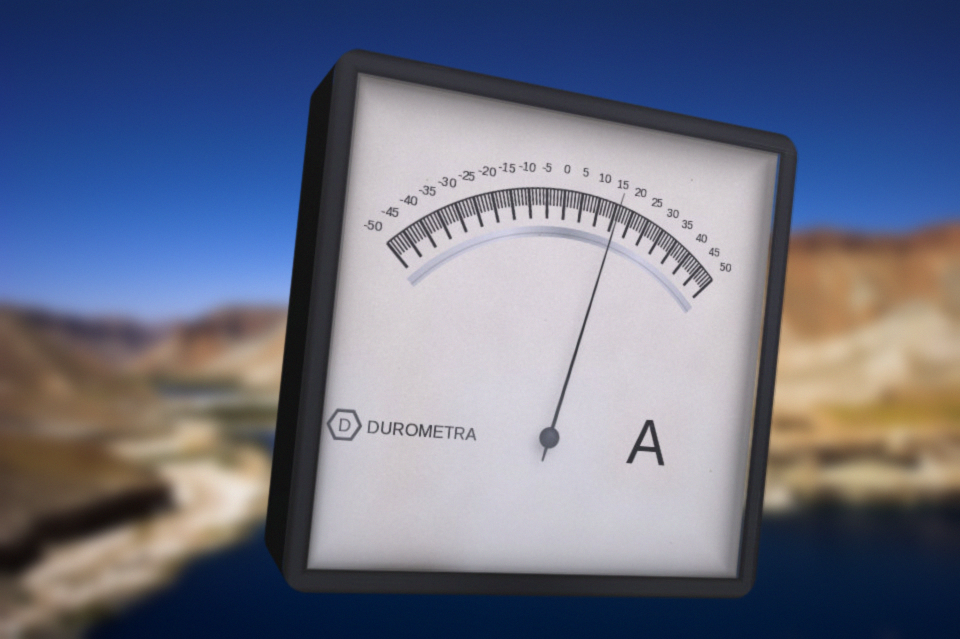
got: 15 A
